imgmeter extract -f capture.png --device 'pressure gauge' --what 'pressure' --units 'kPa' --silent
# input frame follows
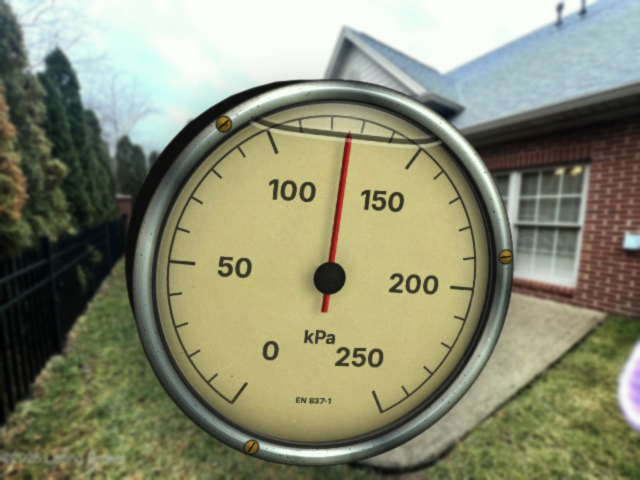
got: 125 kPa
